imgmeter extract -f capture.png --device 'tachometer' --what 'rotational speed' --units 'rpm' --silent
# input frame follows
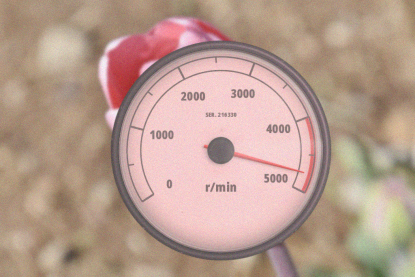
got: 4750 rpm
